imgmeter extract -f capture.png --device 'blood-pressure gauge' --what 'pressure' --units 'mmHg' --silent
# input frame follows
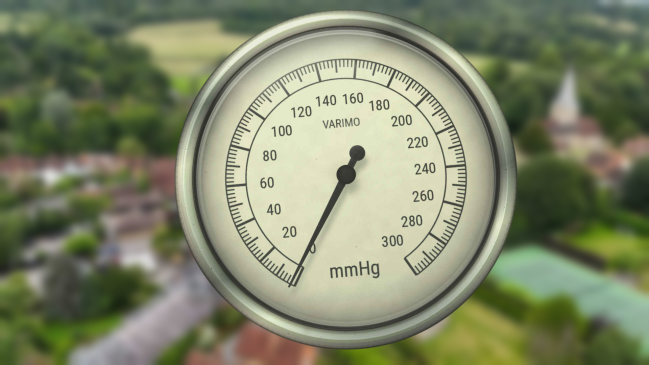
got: 2 mmHg
